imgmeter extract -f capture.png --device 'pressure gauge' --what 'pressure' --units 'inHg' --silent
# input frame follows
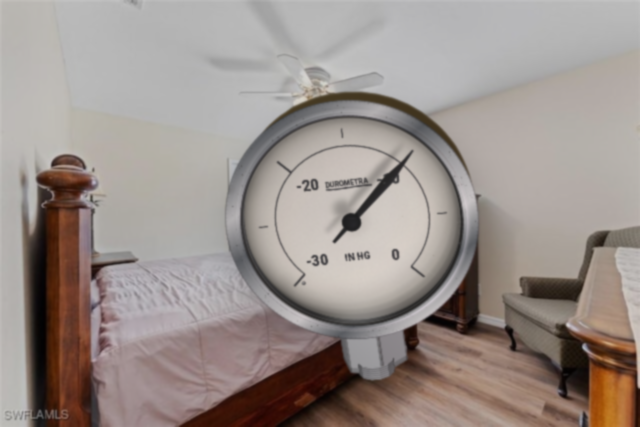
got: -10 inHg
